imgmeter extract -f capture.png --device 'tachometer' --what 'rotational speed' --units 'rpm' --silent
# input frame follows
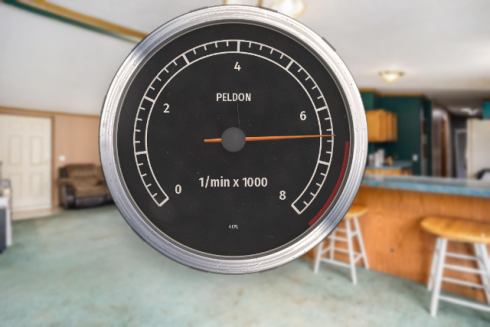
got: 6500 rpm
